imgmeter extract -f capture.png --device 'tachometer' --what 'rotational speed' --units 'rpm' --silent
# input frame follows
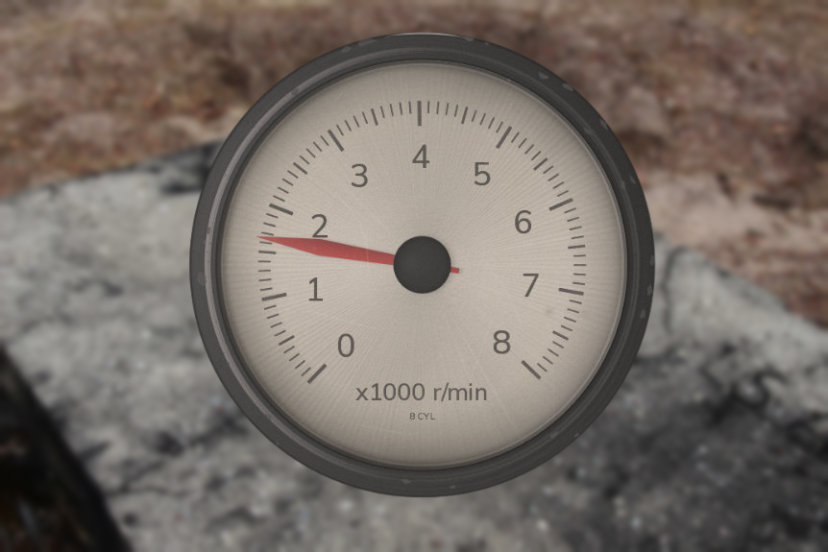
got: 1650 rpm
